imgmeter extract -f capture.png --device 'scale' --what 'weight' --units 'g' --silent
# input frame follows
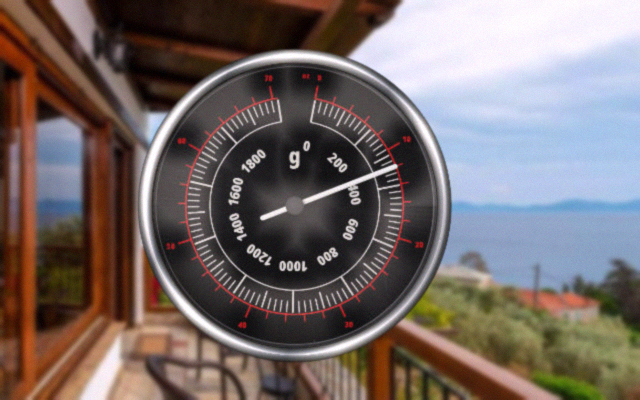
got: 340 g
